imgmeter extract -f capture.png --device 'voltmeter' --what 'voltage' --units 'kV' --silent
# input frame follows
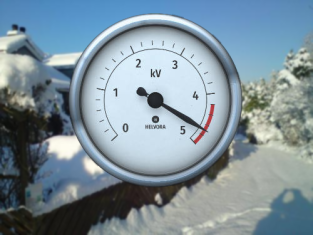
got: 4.7 kV
